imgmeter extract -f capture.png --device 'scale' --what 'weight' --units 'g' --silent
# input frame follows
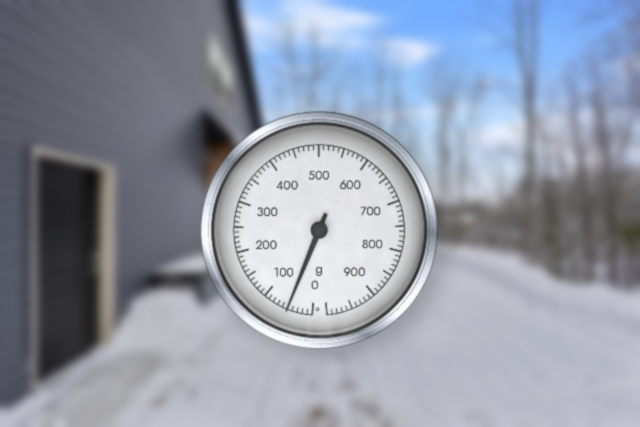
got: 50 g
